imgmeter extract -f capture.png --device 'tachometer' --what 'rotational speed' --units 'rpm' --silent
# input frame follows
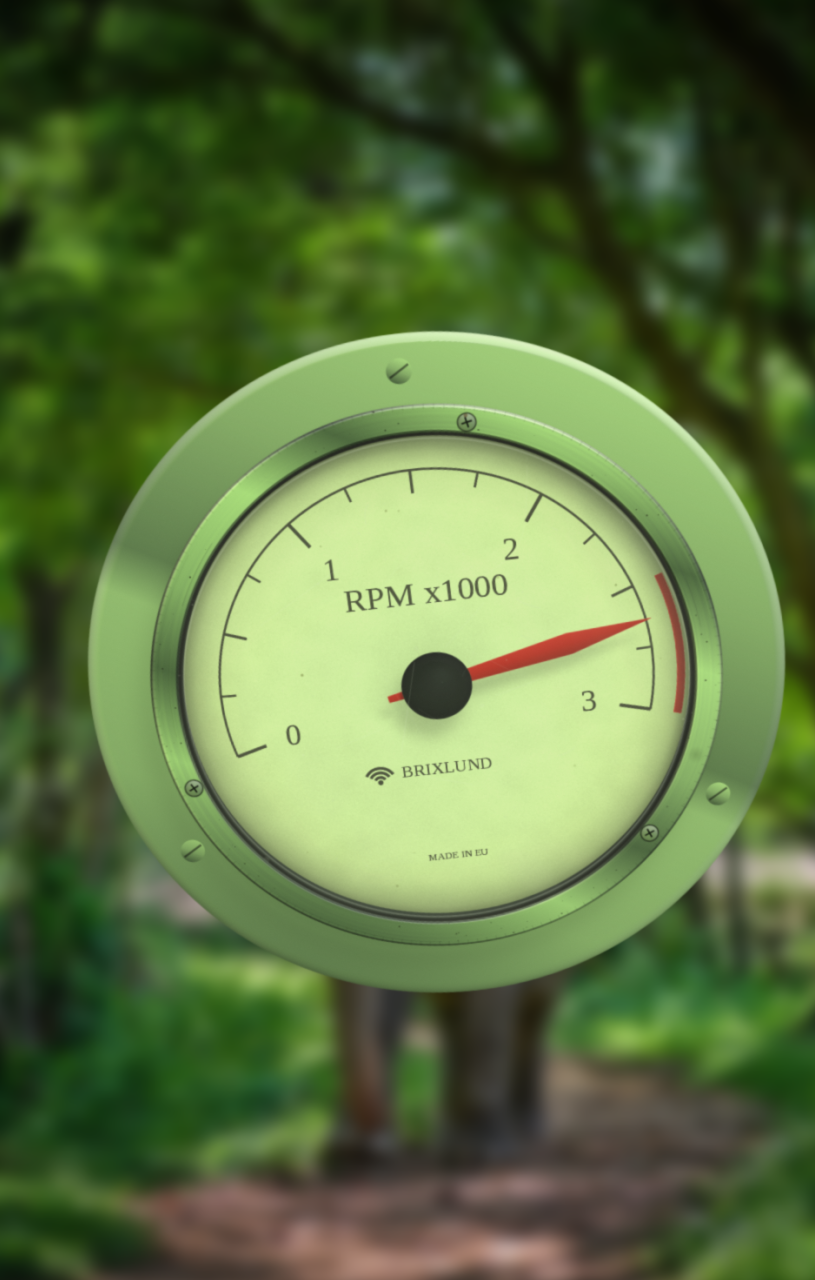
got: 2625 rpm
